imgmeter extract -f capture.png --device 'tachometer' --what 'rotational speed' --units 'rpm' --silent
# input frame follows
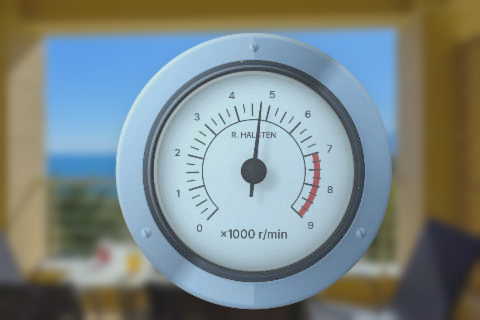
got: 4750 rpm
